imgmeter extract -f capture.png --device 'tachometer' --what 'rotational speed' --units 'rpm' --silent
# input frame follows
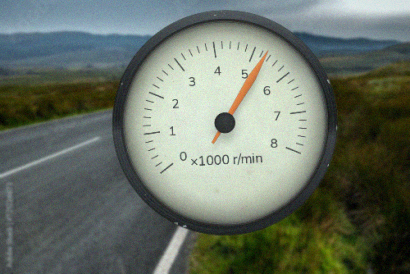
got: 5300 rpm
